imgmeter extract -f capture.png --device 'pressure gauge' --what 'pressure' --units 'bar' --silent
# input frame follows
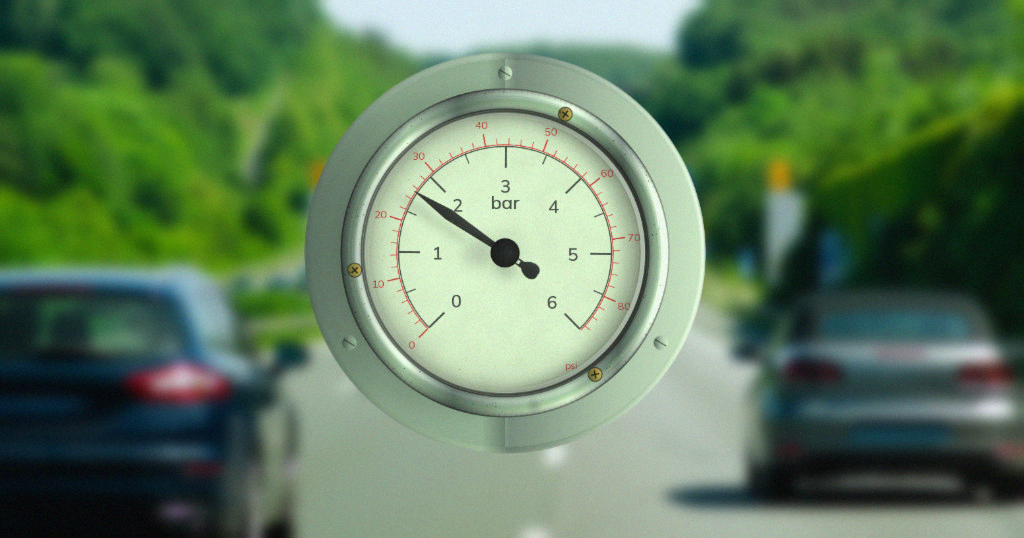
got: 1.75 bar
